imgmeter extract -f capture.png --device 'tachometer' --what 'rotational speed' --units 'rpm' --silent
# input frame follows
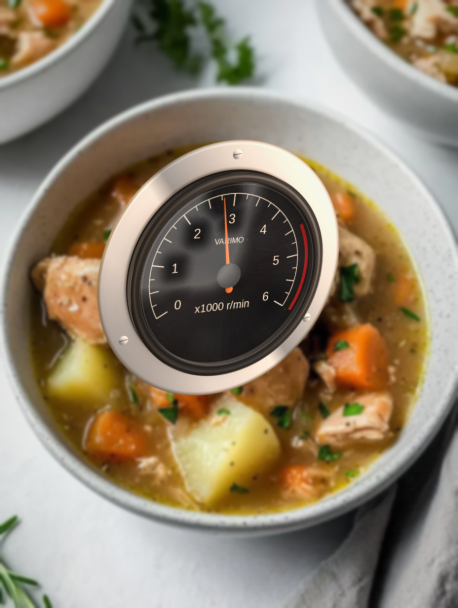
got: 2750 rpm
